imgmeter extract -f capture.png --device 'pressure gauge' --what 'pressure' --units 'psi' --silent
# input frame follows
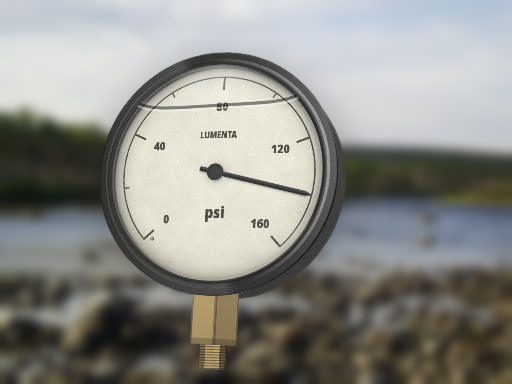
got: 140 psi
